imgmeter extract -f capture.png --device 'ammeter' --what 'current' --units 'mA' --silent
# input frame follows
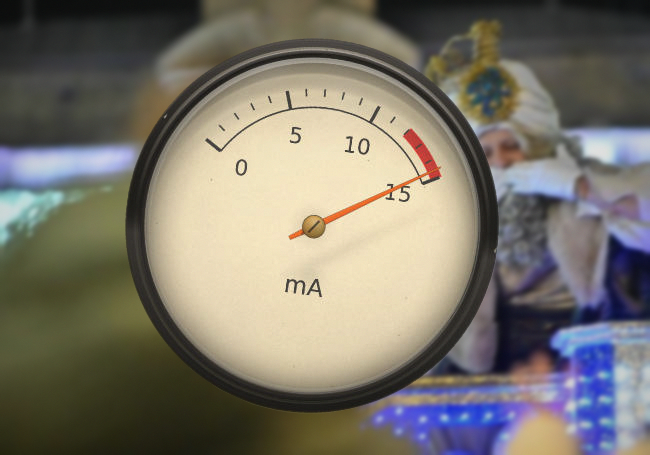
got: 14.5 mA
